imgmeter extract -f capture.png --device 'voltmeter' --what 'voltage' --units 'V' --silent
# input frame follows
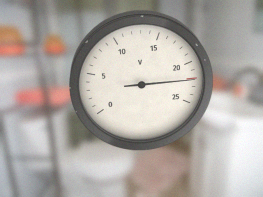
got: 22 V
